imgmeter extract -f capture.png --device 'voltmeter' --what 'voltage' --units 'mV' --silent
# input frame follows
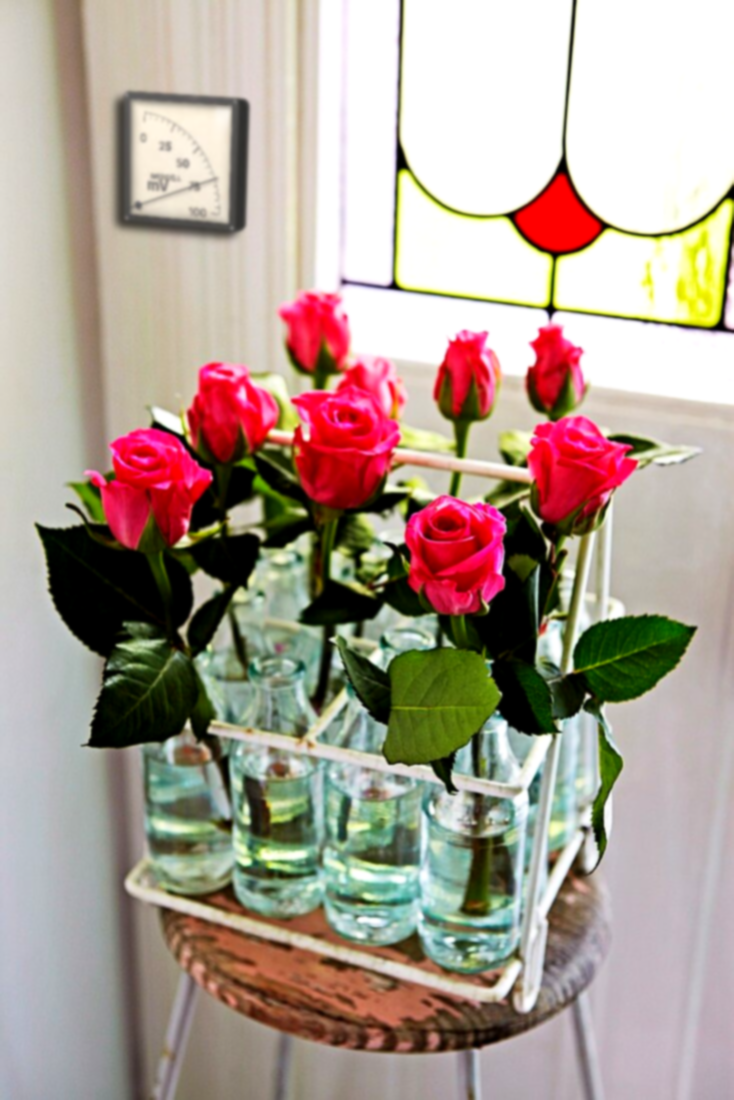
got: 75 mV
